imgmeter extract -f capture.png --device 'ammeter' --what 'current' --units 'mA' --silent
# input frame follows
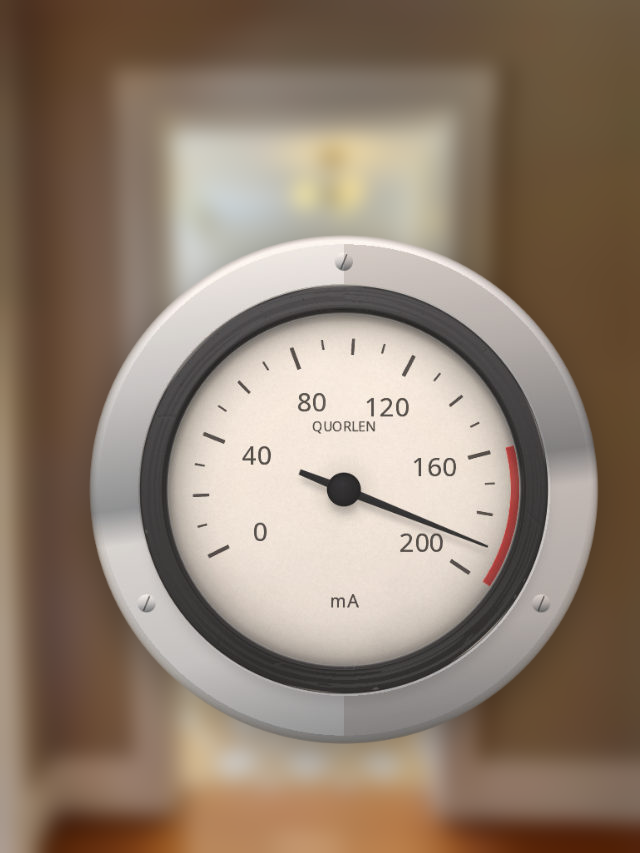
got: 190 mA
